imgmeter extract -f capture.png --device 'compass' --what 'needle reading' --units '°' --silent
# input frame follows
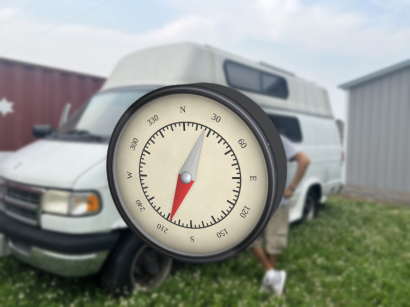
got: 205 °
